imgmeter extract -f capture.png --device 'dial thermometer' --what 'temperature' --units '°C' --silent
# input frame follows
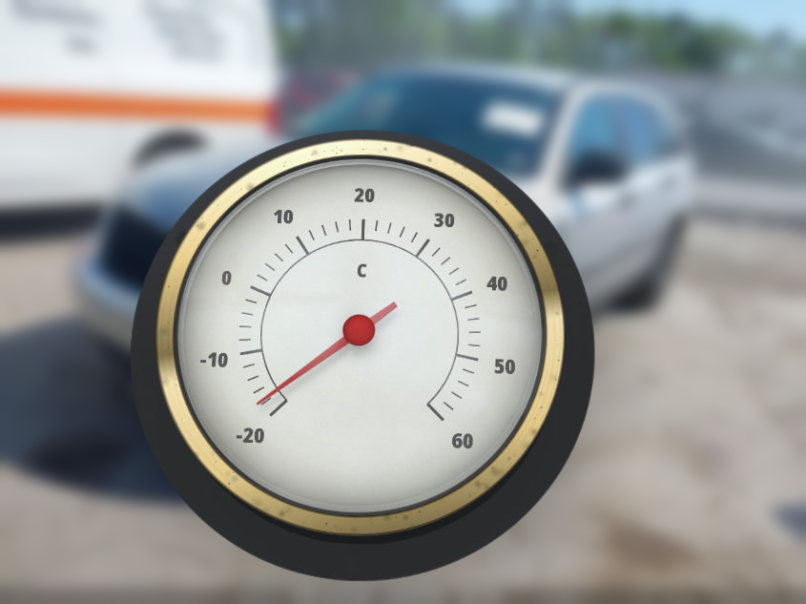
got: -18 °C
